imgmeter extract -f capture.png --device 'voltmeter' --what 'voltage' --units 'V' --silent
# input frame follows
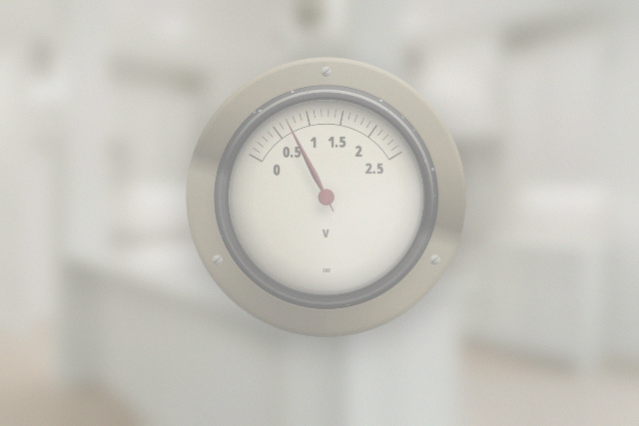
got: 0.7 V
